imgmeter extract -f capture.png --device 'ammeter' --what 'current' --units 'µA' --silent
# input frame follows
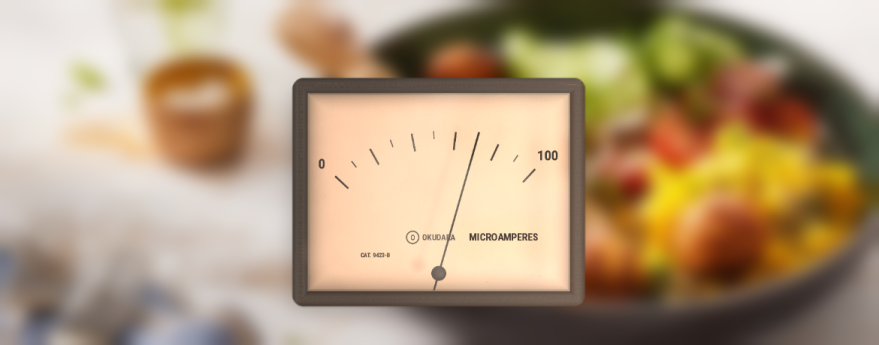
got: 70 µA
